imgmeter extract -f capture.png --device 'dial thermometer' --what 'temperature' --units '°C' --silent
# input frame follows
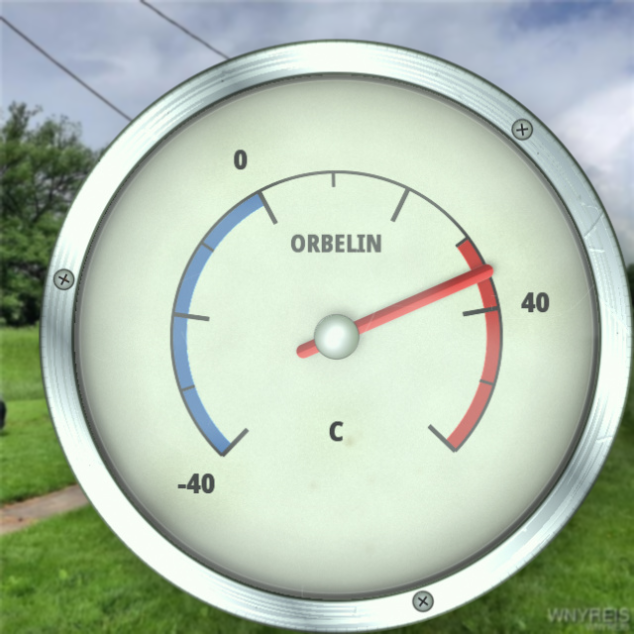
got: 35 °C
